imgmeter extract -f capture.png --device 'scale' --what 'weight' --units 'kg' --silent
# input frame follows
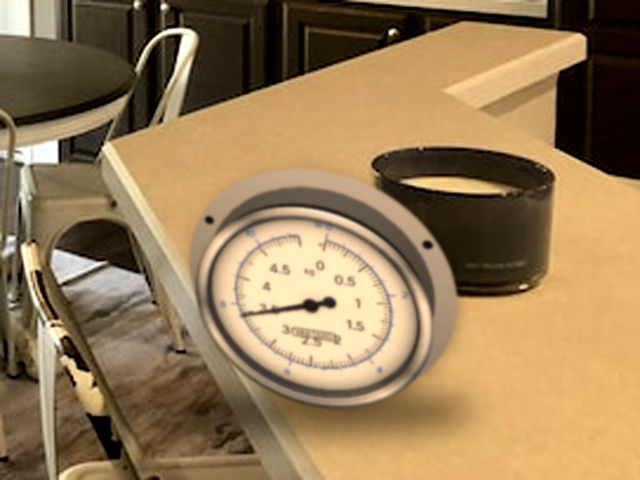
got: 3.5 kg
